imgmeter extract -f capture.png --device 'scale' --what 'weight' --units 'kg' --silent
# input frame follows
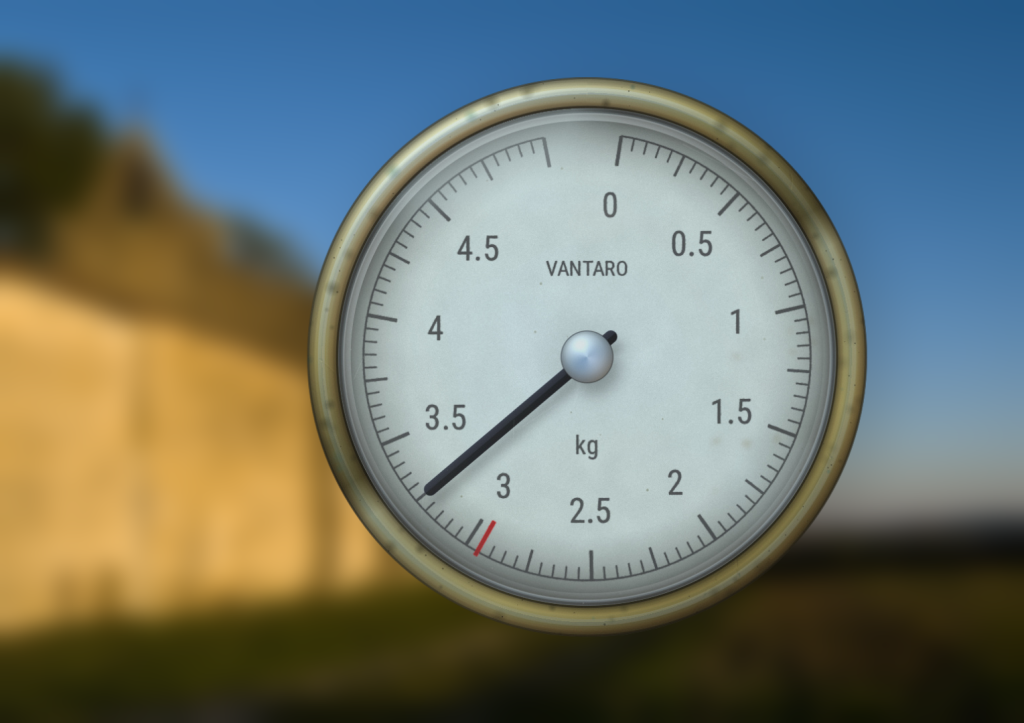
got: 3.25 kg
